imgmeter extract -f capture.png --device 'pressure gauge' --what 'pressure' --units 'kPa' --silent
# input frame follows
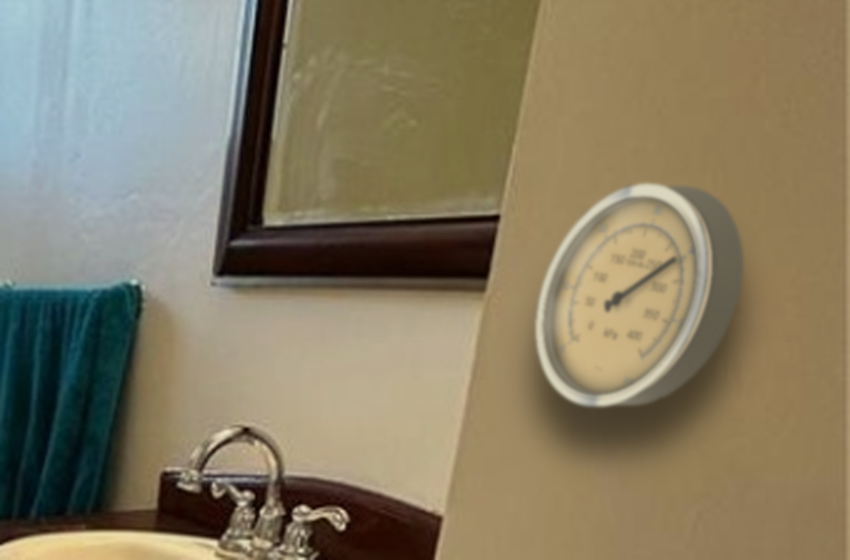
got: 275 kPa
